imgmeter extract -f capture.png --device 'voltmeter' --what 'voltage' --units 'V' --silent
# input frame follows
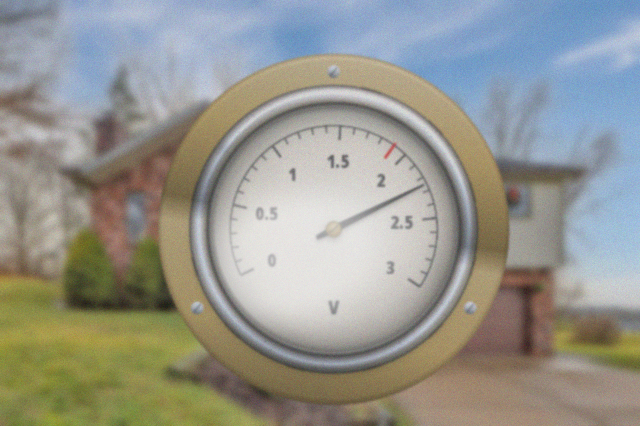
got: 2.25 V
